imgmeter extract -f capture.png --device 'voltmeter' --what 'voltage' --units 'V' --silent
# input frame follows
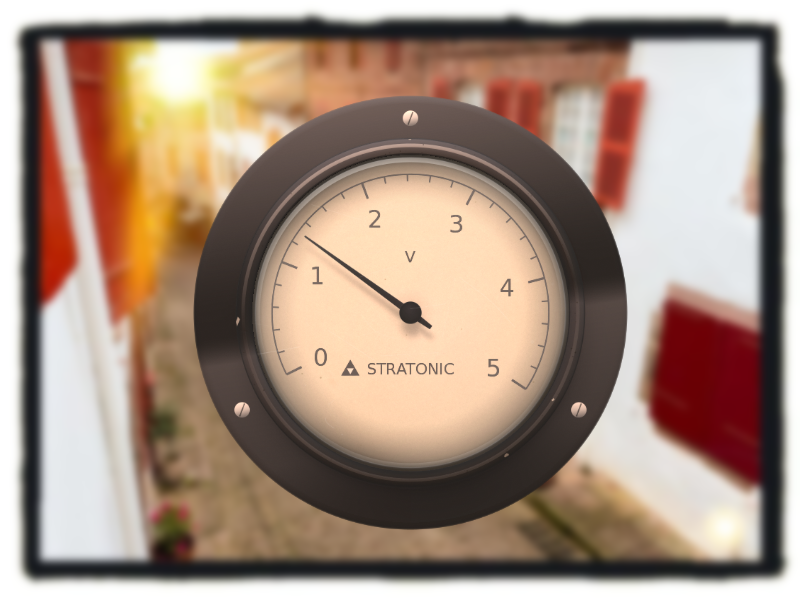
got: 1.3 V
